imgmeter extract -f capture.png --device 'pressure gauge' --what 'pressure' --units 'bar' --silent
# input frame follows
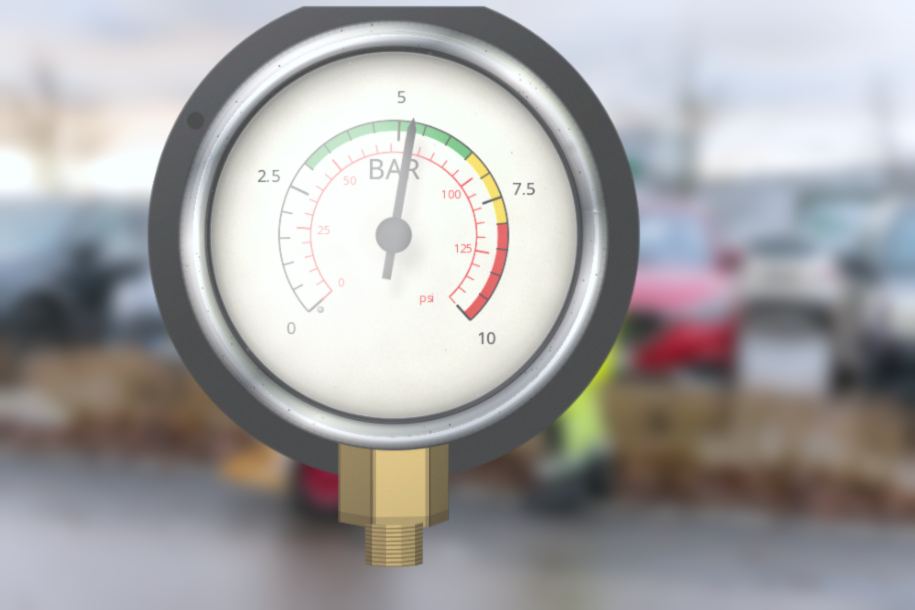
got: 5.25 bar
